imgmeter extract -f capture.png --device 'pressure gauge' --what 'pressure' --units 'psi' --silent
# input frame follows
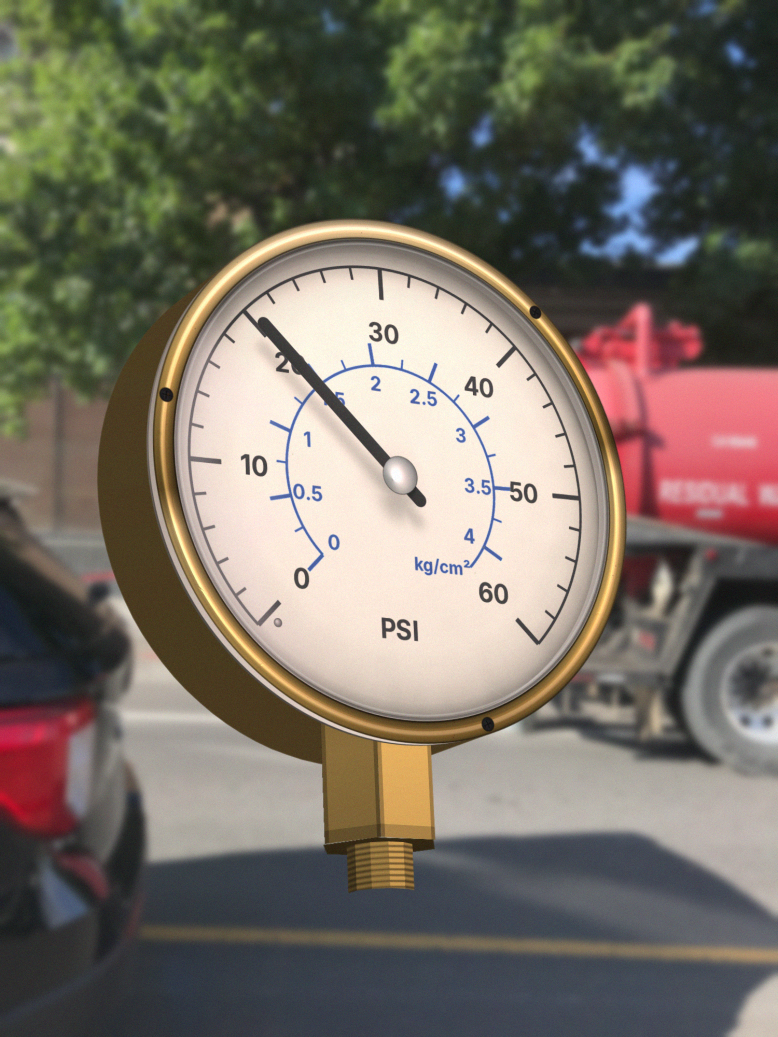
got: 20 psi
